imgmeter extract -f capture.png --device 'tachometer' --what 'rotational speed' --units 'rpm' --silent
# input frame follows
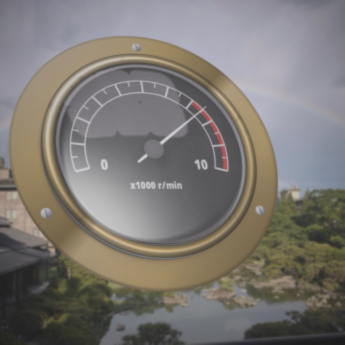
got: 7500 rpm
